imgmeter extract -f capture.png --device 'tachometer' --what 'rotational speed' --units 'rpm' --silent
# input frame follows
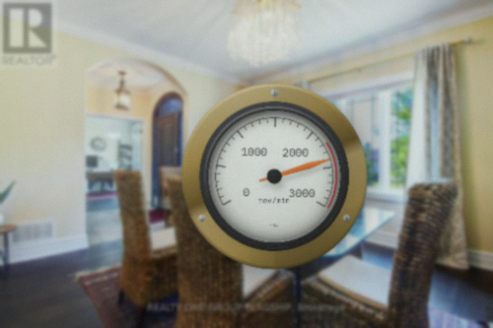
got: 2400 rpm
